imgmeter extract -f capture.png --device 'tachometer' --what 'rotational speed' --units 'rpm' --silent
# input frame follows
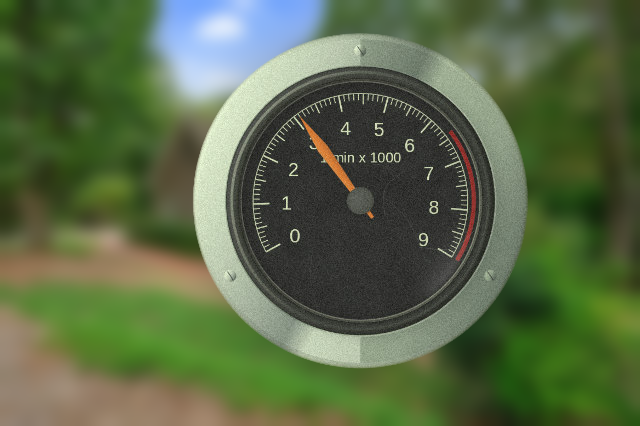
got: 3100 rpm
